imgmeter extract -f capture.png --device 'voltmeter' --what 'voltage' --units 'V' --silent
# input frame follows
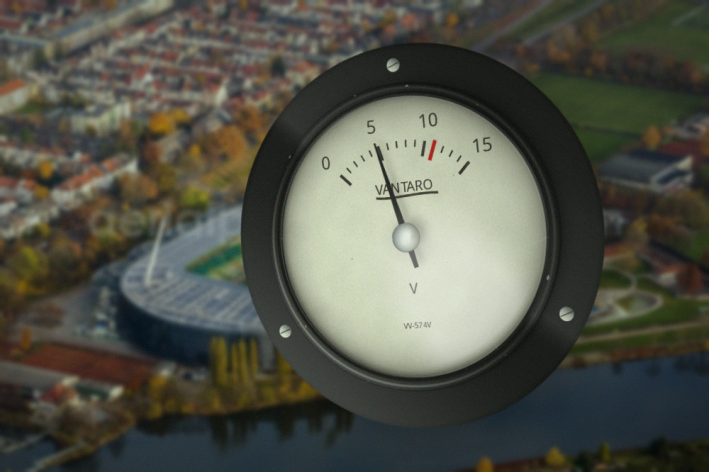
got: 5 V
